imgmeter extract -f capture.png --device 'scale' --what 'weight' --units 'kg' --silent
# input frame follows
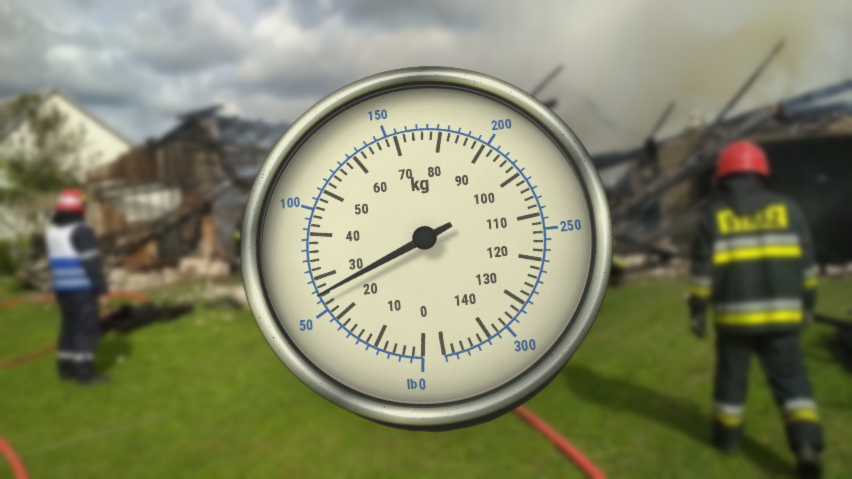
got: 26 kg
